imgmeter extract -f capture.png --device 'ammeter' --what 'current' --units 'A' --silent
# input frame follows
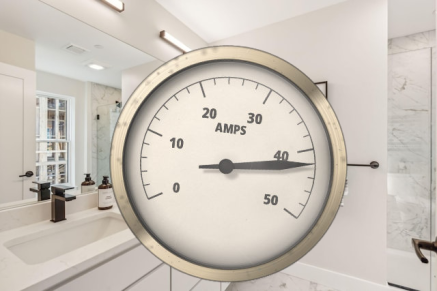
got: 42 A
